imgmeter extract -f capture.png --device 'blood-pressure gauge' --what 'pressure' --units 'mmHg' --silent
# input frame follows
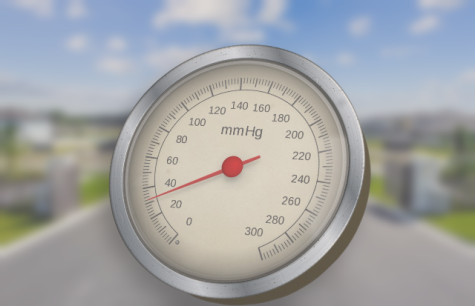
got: 30 mmHg
